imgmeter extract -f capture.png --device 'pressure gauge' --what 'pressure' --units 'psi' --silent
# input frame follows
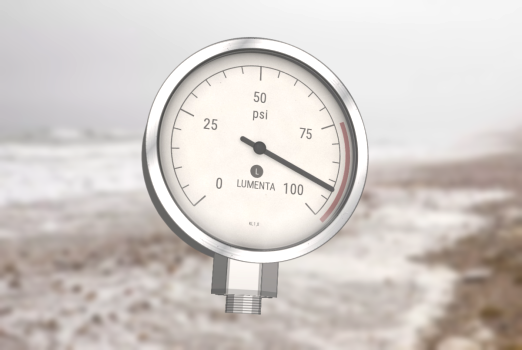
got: 92.5 psi
